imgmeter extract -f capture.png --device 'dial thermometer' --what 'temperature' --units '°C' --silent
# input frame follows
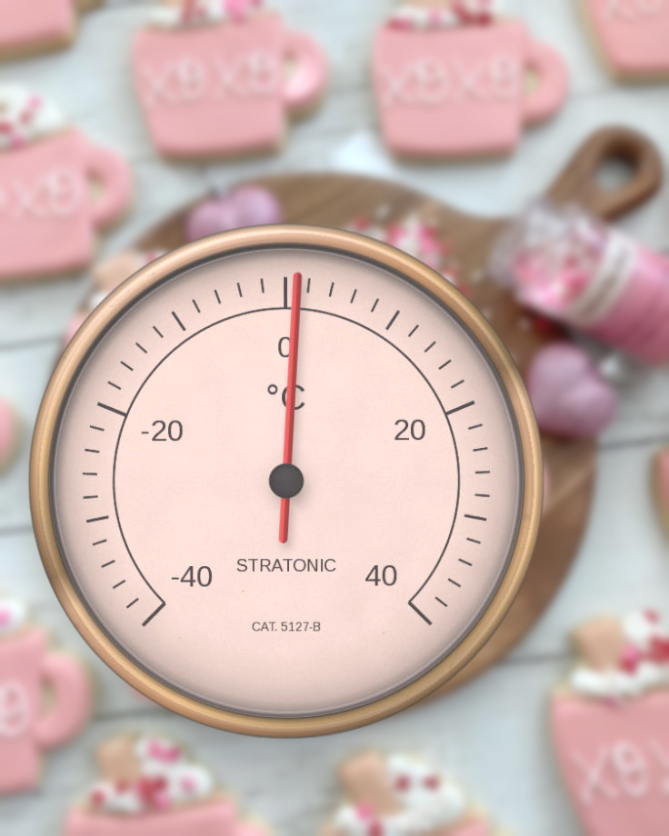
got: 1 °C
